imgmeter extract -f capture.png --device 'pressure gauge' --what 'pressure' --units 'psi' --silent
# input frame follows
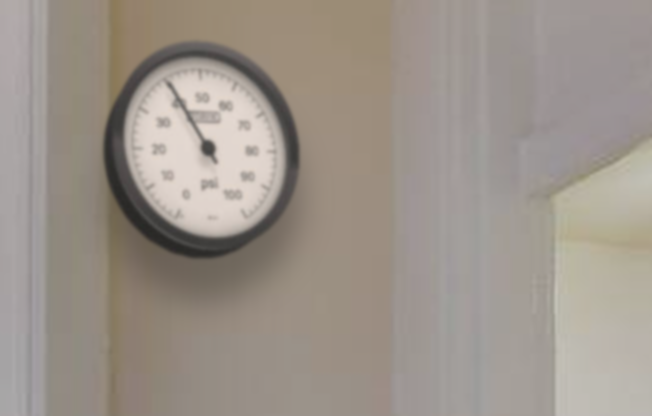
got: 40 psi
